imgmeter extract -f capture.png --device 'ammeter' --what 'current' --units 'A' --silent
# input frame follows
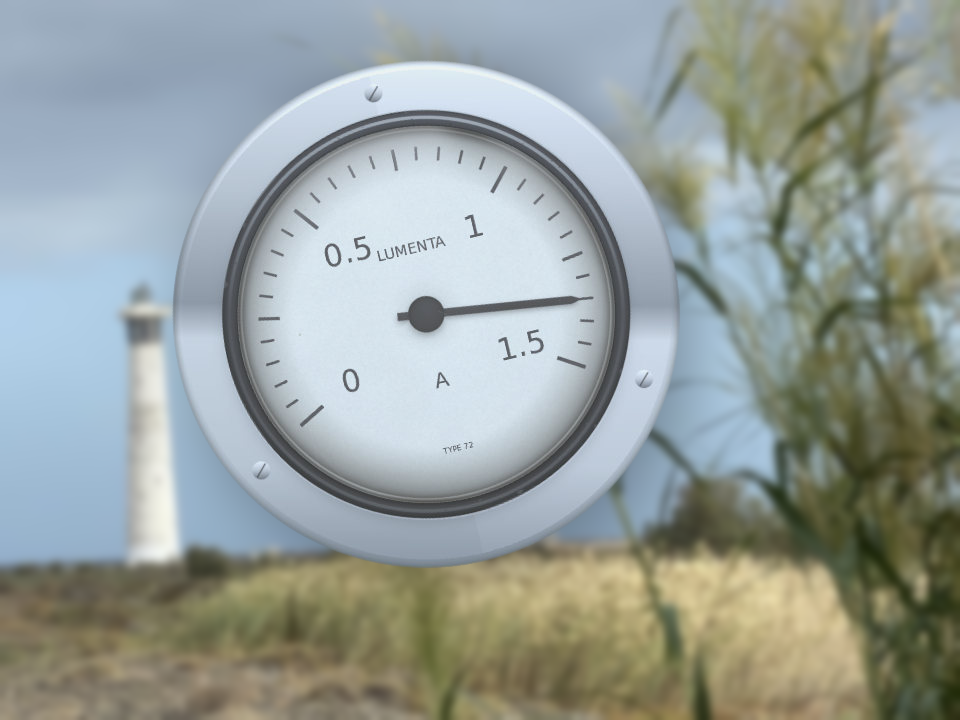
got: 1.35 A
